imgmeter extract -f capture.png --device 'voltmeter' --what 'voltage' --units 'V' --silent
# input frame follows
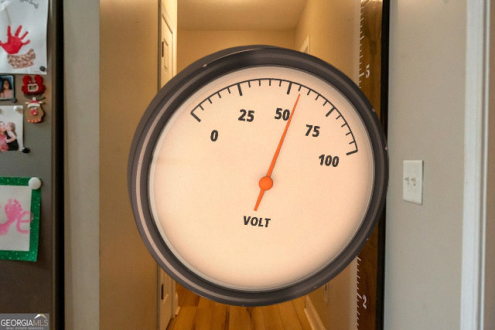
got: 55 V
